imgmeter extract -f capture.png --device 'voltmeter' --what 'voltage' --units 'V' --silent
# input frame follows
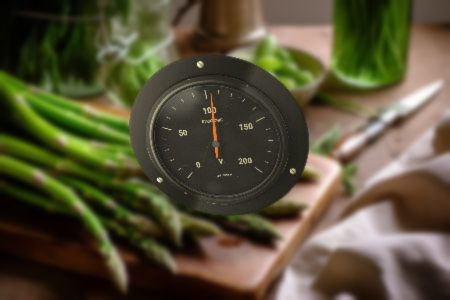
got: 105 V
